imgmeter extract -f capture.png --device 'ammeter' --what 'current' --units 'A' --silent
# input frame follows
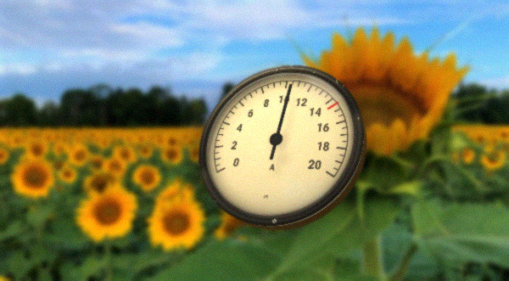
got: 10.5 A
